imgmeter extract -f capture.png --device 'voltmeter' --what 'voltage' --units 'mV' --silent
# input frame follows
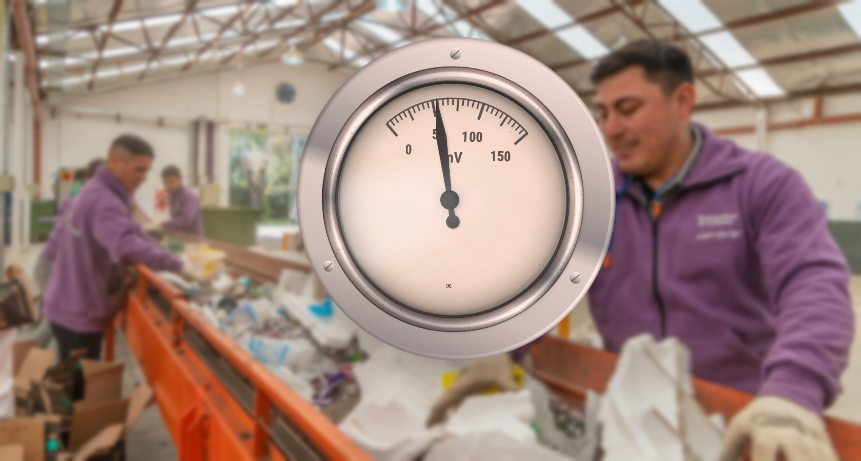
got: 55 mV
